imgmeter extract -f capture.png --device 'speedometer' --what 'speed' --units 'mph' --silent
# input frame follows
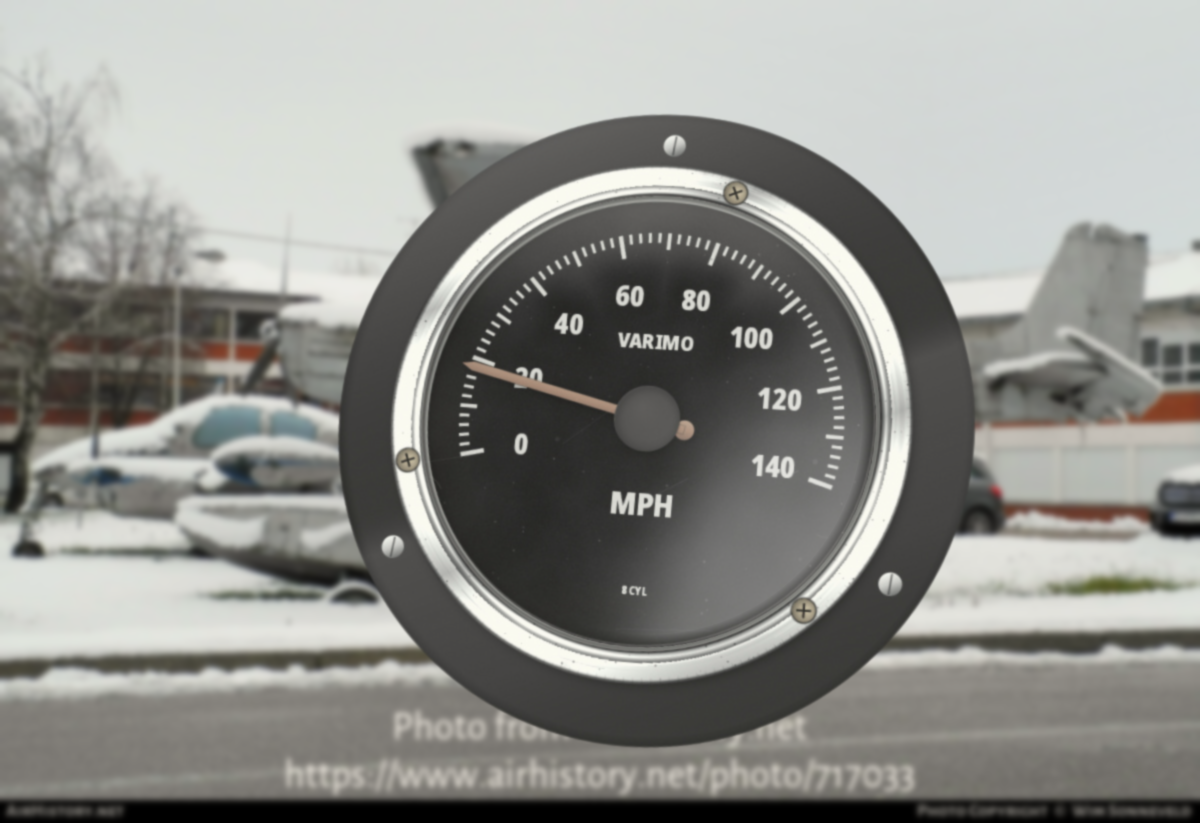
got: 18 mph
